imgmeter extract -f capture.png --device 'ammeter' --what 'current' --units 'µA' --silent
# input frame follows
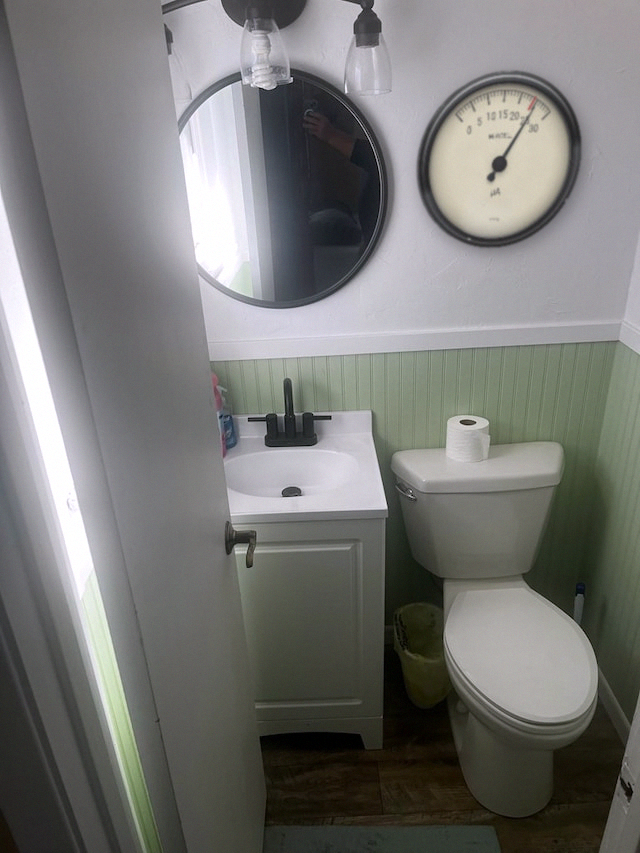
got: 25 µA
